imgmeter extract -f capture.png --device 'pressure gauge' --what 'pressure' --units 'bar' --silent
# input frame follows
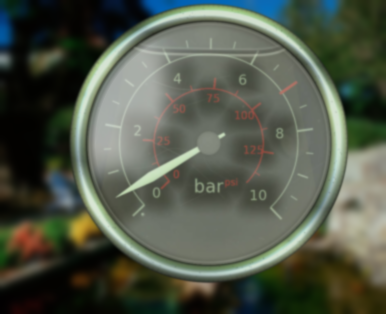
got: 0.5 bar
